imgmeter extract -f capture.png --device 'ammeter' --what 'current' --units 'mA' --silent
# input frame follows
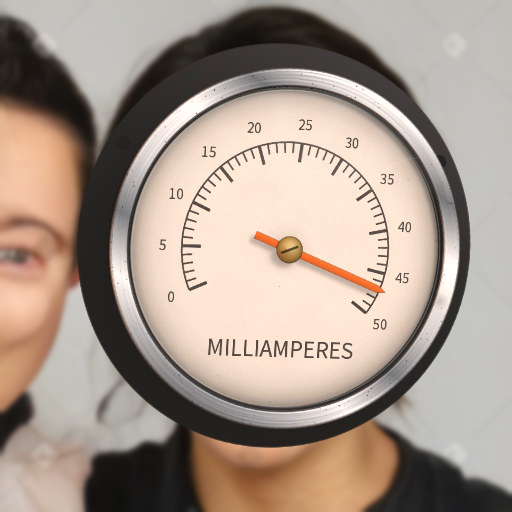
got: 47 mA
